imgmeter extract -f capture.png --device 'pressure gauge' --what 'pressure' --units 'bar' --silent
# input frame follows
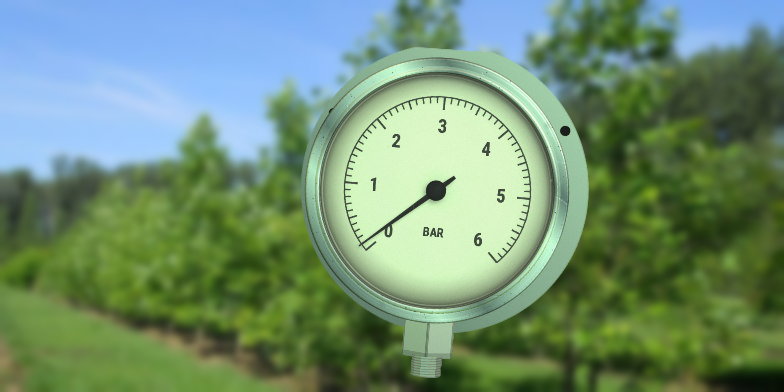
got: 0.1 bar
